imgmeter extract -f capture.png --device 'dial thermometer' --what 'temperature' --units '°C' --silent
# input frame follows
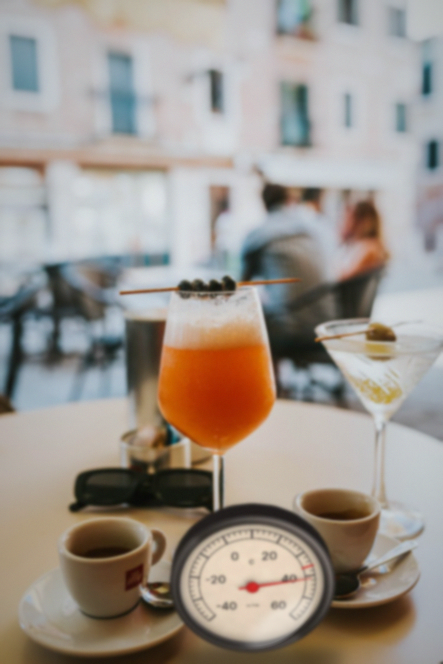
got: 40 °C
